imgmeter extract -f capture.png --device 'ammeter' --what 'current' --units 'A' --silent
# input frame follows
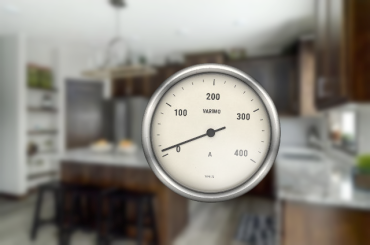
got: 10 A
